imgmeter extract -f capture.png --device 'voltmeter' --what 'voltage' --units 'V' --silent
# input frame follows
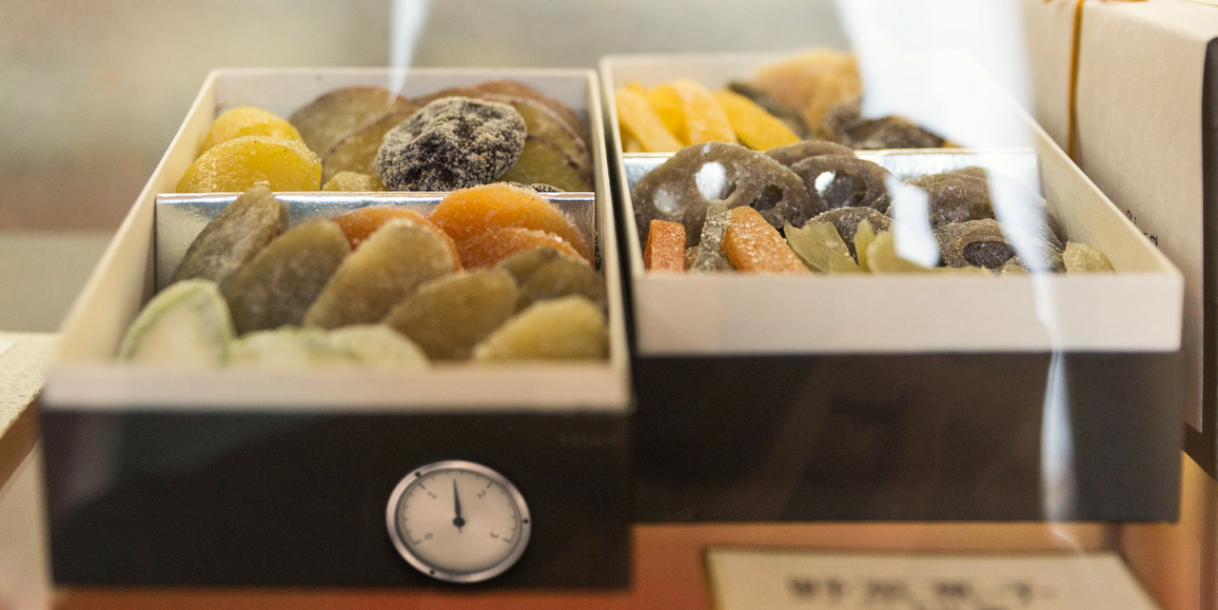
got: 1.5 V
